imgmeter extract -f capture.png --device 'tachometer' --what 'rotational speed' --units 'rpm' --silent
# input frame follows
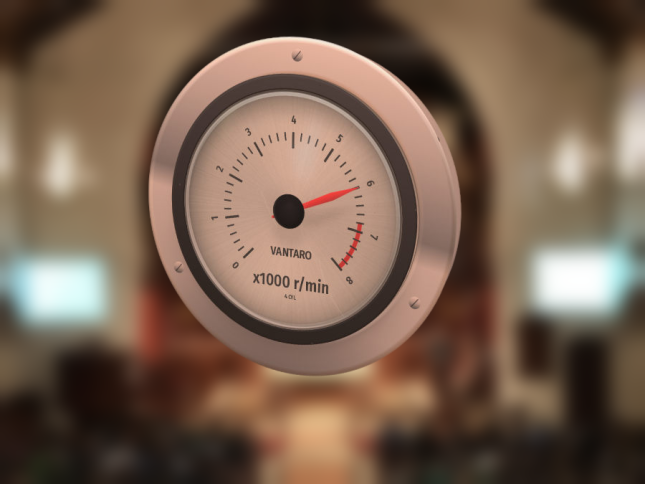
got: 6000 rpm
